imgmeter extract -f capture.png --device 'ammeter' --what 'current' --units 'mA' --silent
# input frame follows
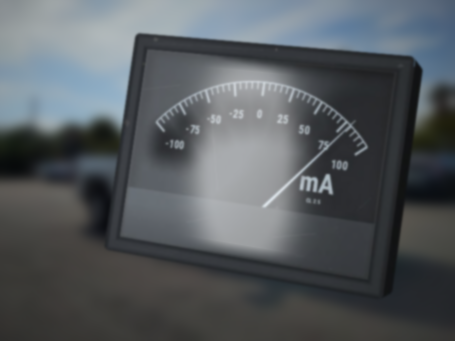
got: 80 mA
